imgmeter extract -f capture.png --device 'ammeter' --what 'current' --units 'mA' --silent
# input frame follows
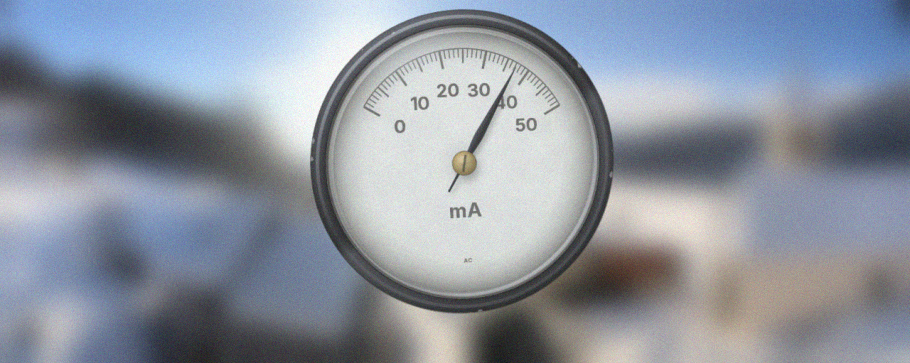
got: 37 mA
